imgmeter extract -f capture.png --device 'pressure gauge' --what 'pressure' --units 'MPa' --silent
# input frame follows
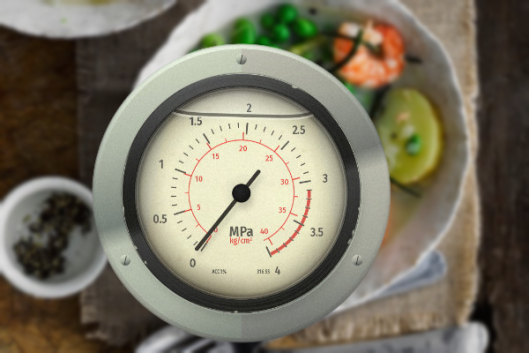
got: 0.05 MPa
